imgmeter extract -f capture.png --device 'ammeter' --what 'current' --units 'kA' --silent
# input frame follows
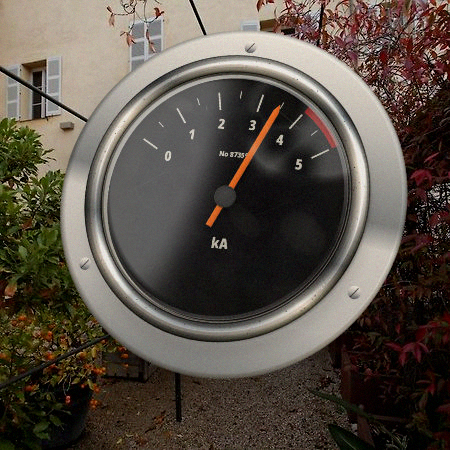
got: 3.5 kA
